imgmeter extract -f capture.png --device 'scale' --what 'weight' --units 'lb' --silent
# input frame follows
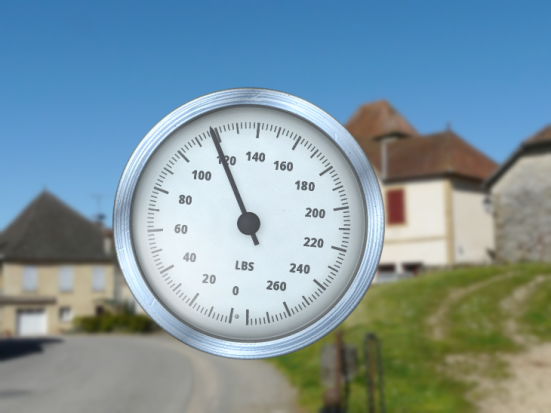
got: 118 lb
